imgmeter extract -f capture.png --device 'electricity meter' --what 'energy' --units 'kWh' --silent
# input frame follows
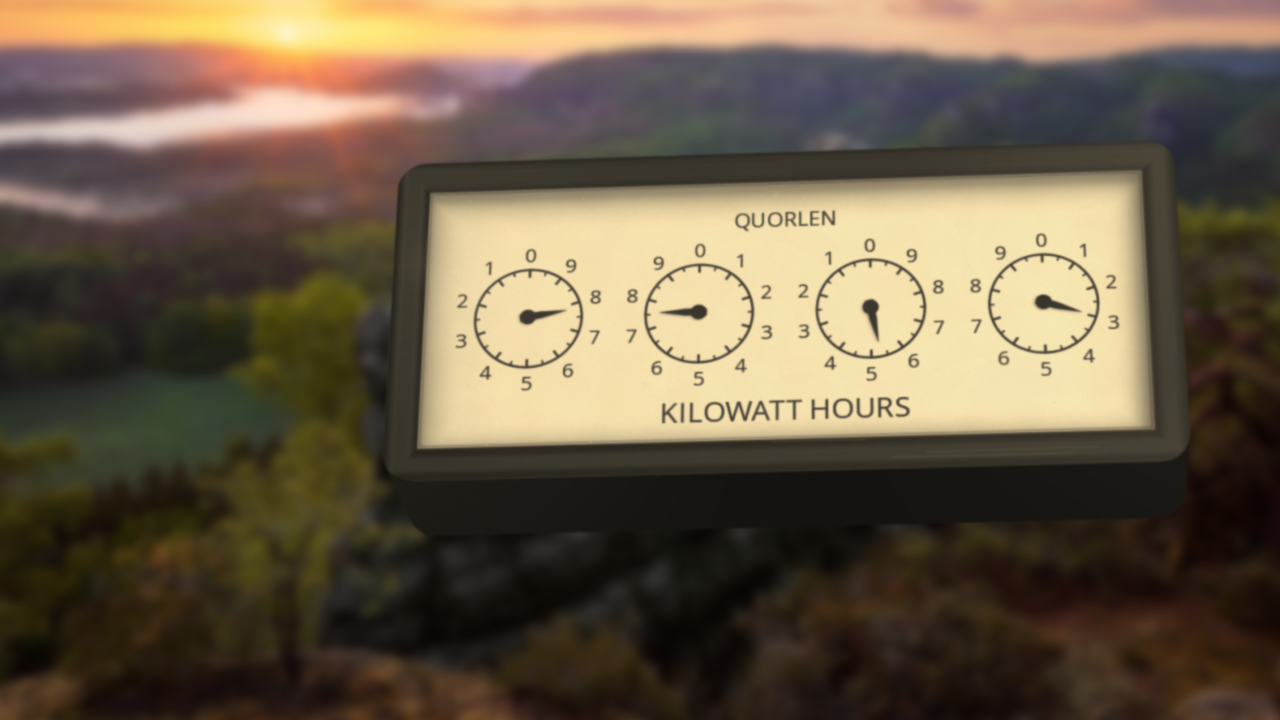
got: 7753 kWh
